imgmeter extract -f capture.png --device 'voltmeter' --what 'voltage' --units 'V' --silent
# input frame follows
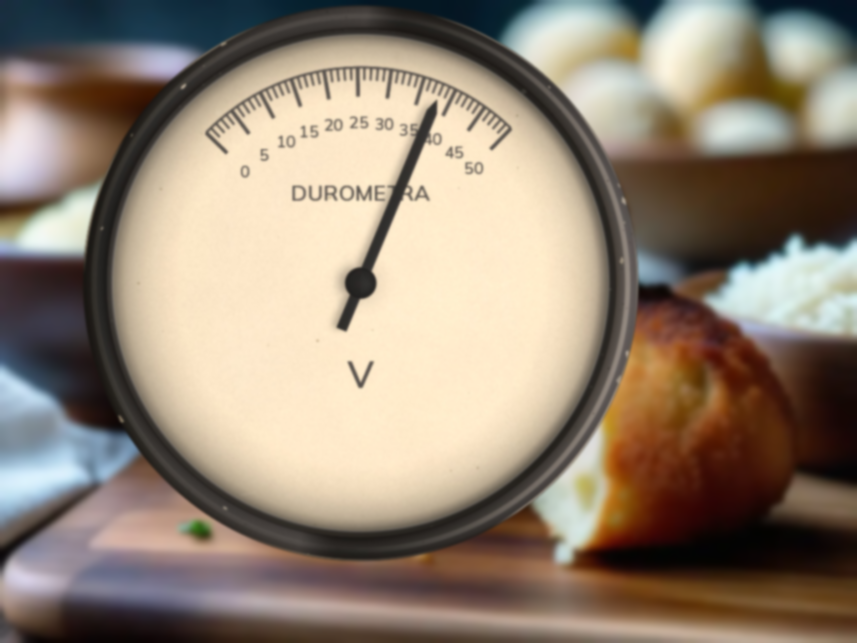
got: 38 V
